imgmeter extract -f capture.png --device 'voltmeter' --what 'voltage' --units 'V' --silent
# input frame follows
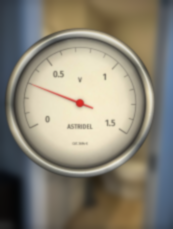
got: 0.3 V
